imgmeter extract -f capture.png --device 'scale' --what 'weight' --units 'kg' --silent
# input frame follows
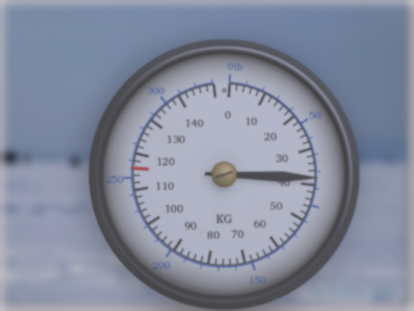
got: 38 kg
